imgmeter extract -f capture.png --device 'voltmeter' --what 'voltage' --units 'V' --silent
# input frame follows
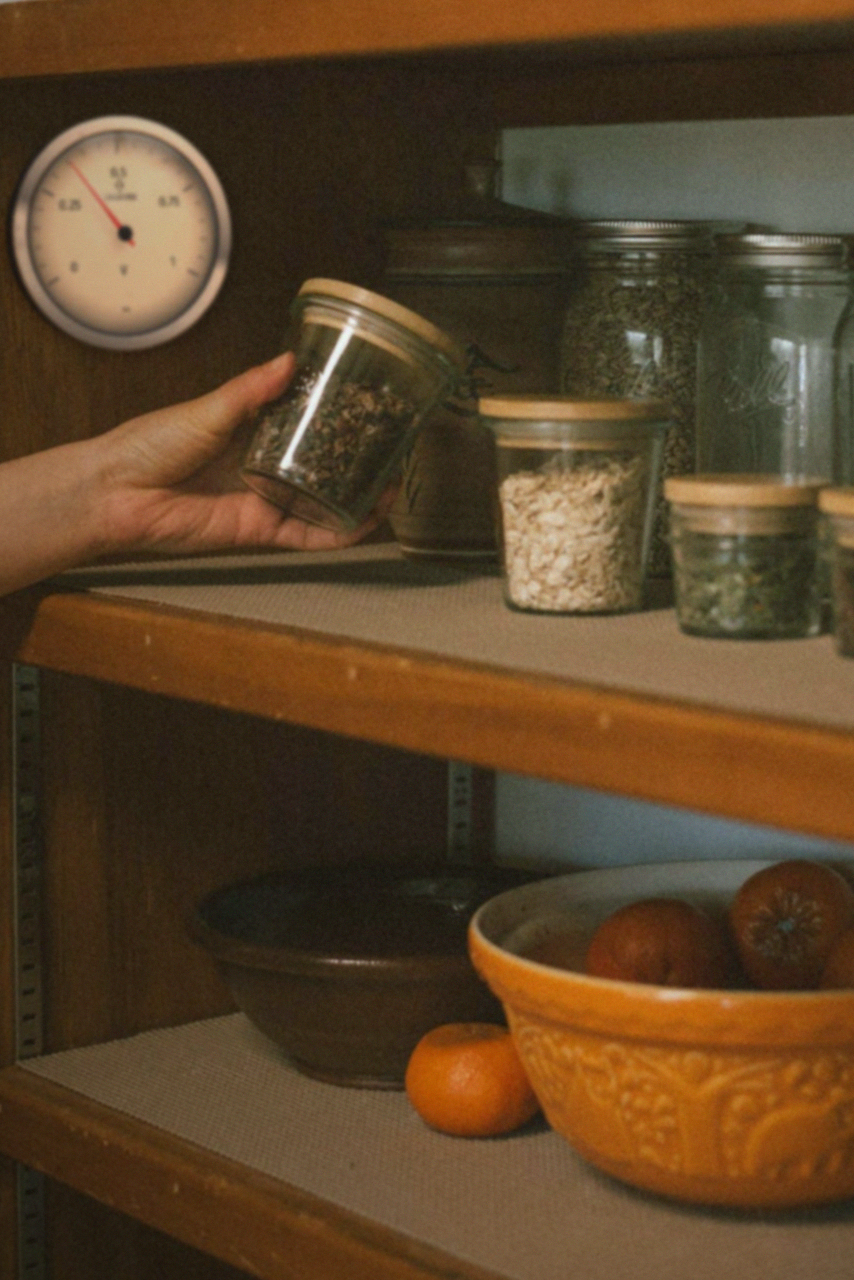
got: 0.35 V
